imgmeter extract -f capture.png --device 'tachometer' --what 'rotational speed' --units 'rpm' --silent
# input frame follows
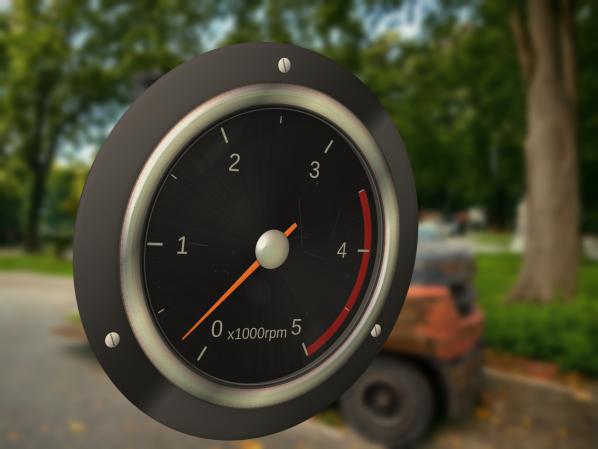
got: 250 rpm
